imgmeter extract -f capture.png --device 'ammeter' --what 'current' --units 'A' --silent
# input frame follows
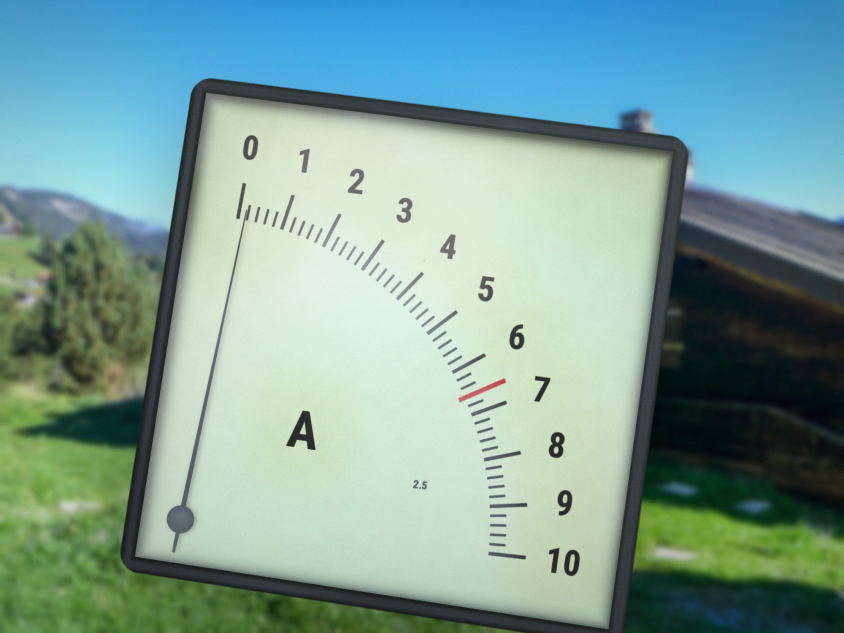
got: 0.2 A
